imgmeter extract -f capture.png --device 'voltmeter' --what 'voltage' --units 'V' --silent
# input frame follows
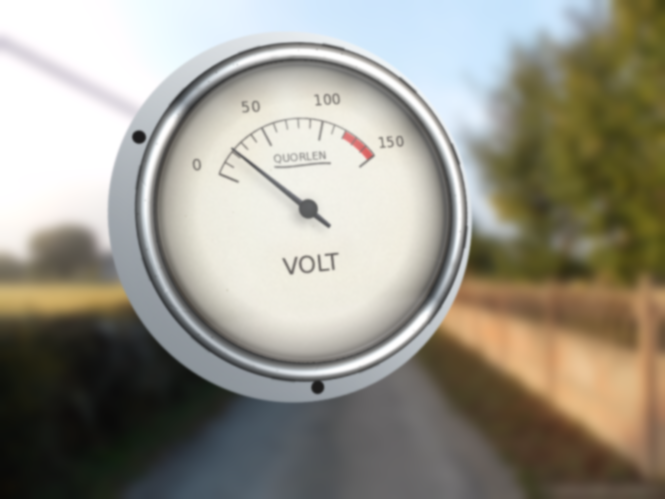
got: 20 V
